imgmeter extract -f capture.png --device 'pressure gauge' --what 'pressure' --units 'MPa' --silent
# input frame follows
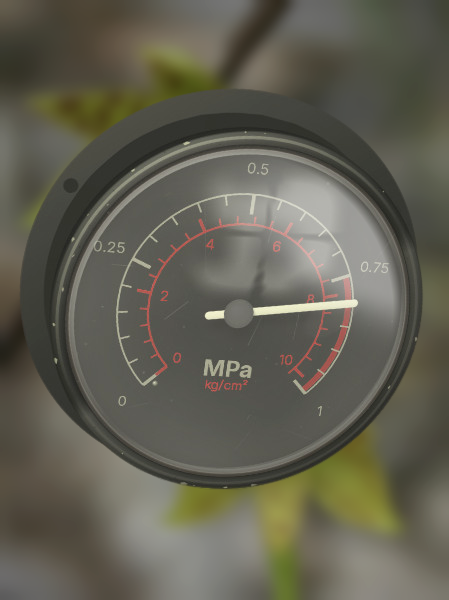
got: 0.8 MPa
